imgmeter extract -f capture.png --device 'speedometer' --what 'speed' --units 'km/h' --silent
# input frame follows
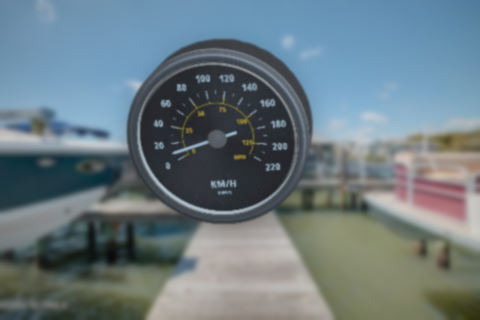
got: 10 km/h
